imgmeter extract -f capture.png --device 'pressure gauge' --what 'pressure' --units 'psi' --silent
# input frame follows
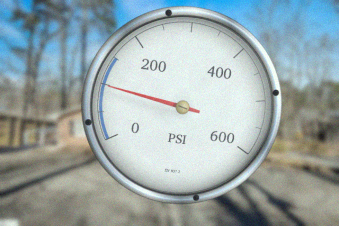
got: 100 psi
